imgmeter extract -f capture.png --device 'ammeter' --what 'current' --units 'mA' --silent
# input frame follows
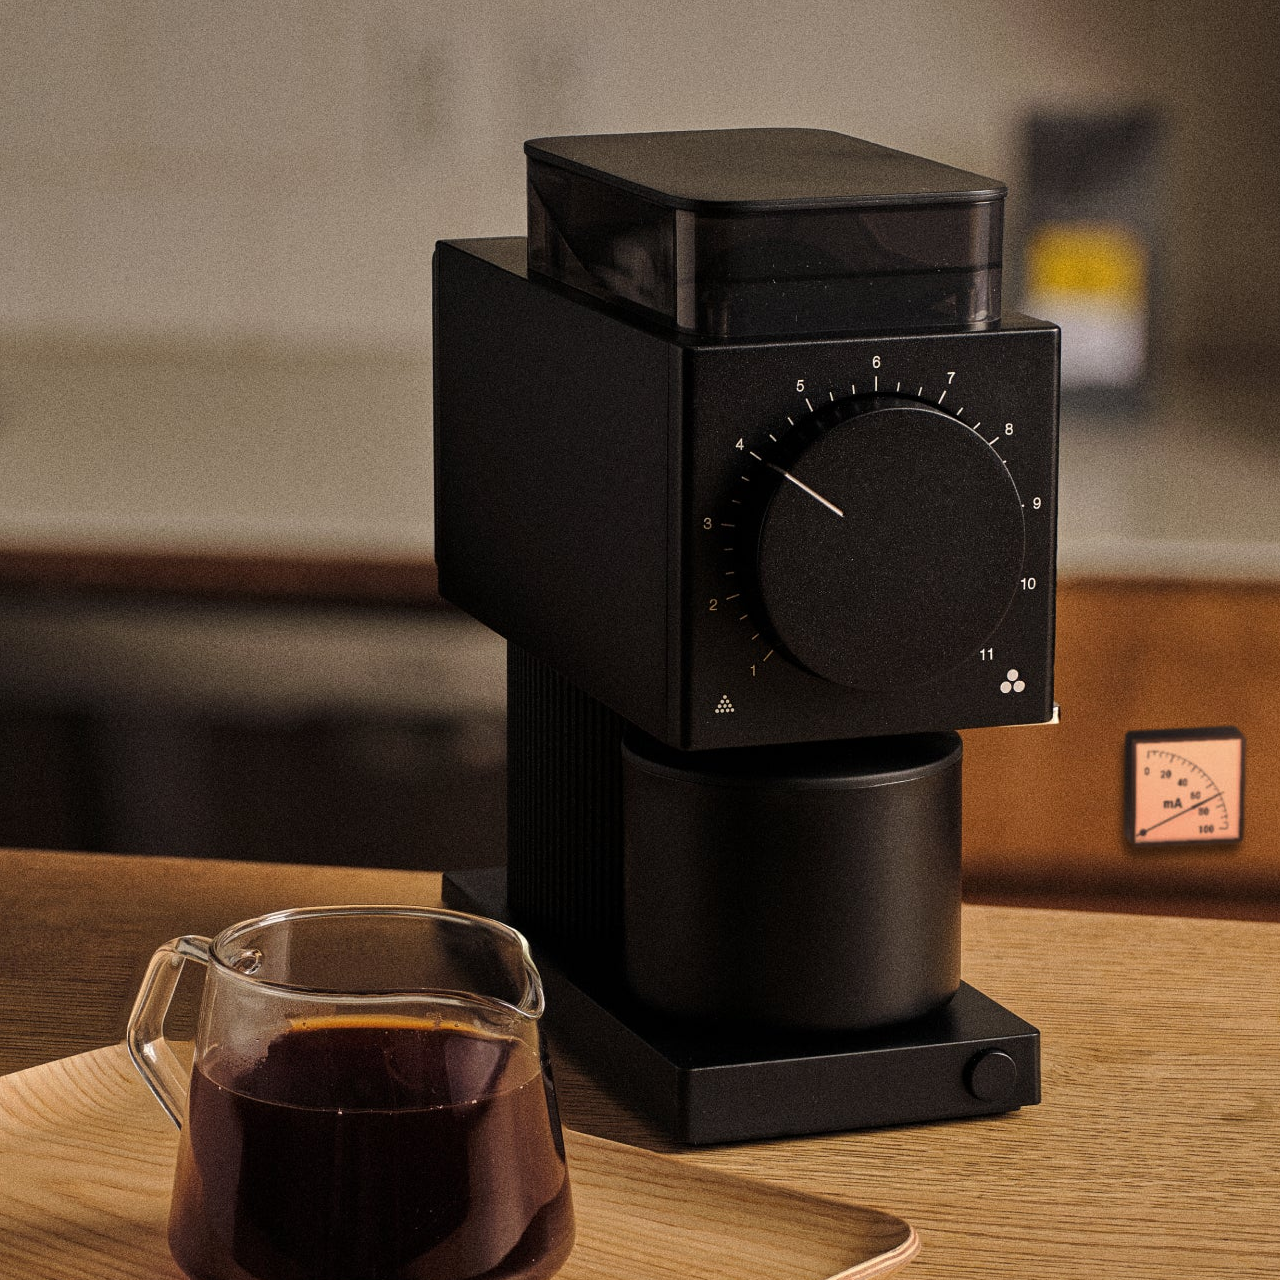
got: 70 mA
